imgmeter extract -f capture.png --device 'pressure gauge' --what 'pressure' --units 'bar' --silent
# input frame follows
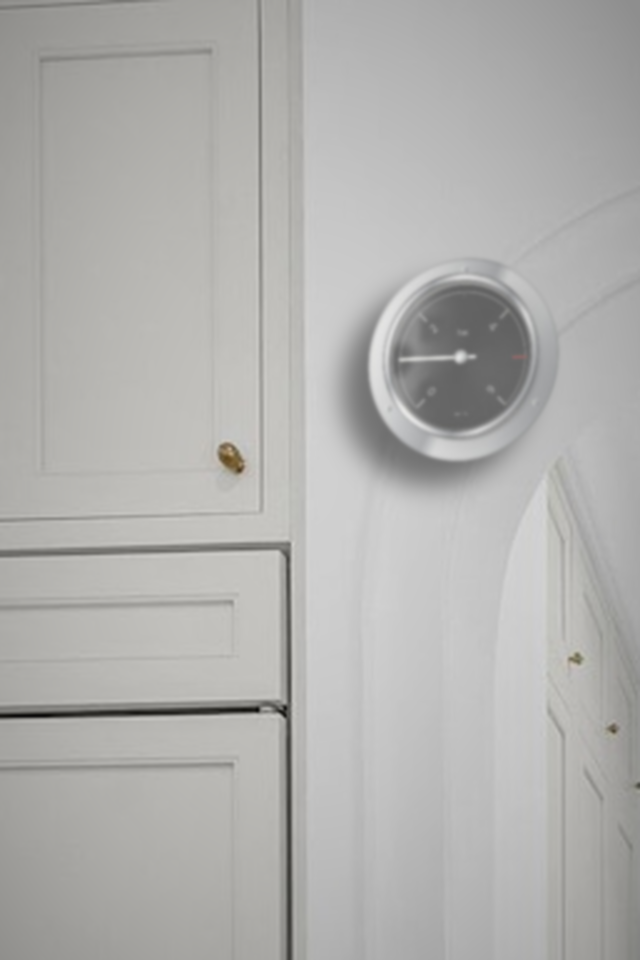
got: 1 bar
